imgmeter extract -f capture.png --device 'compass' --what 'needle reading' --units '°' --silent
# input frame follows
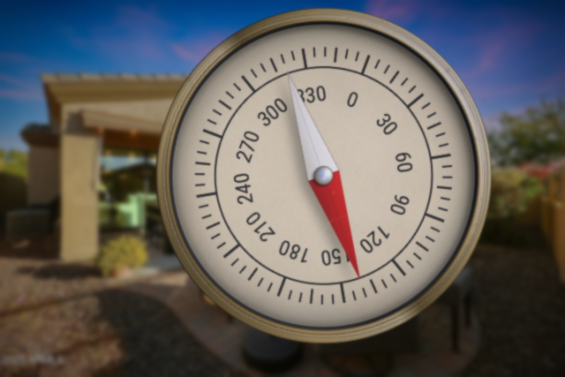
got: 140 °
